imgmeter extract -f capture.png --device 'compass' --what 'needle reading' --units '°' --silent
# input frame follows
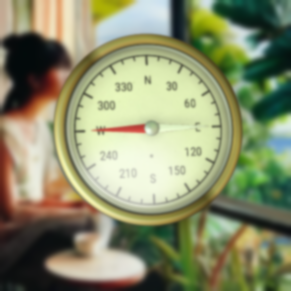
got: 270 °
